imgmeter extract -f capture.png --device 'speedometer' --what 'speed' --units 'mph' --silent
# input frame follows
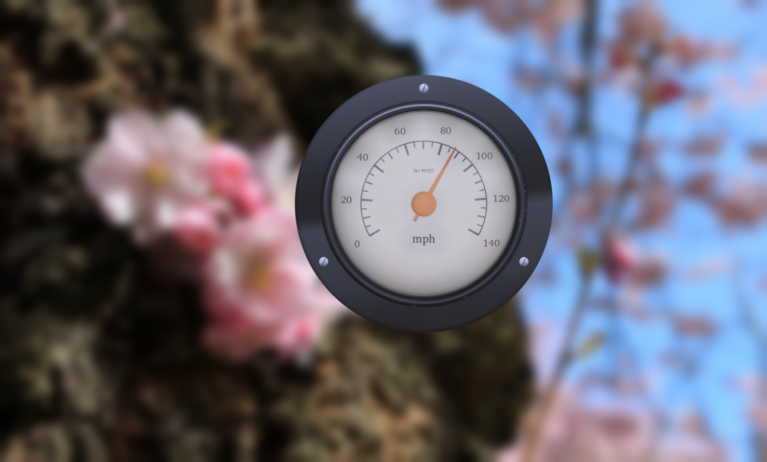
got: 87.5 mph
